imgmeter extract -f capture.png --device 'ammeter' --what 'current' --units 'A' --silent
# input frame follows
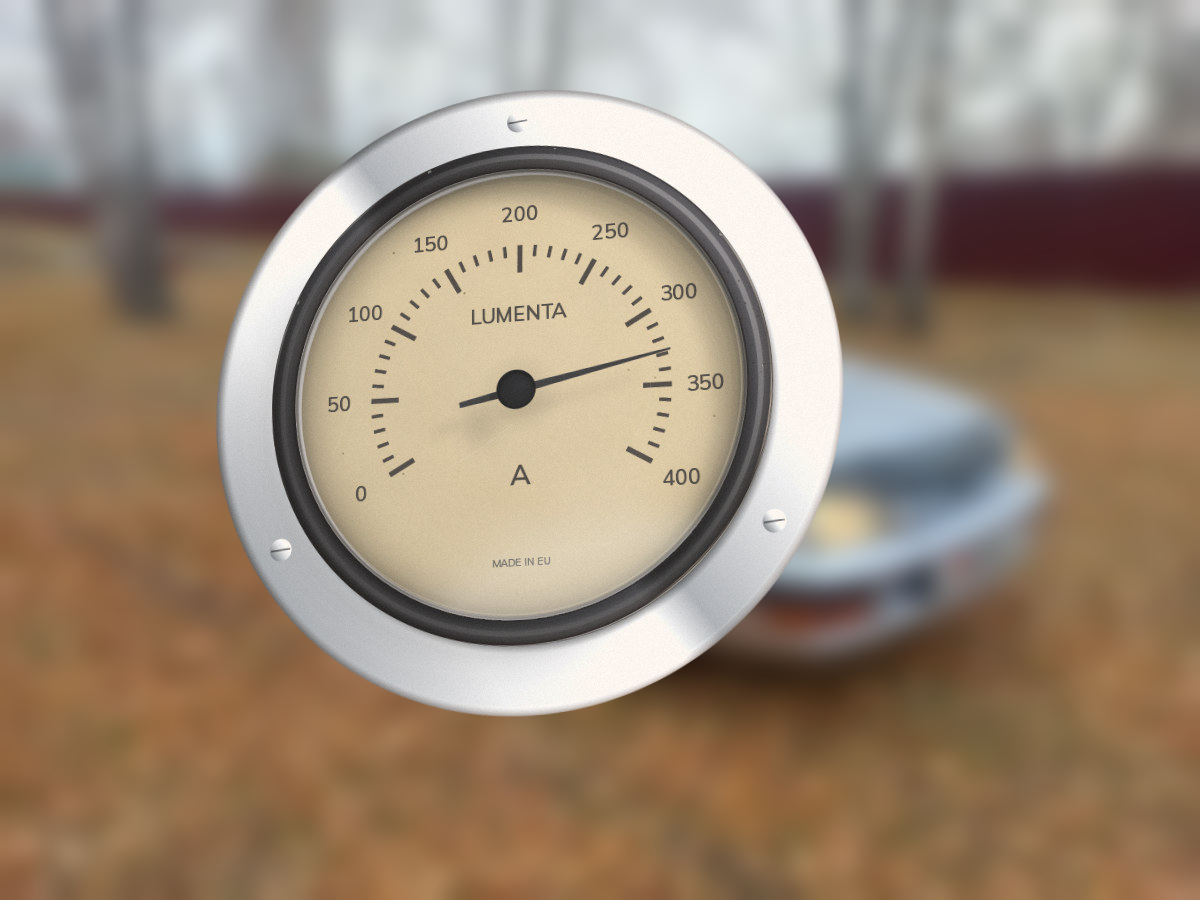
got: 330 A
